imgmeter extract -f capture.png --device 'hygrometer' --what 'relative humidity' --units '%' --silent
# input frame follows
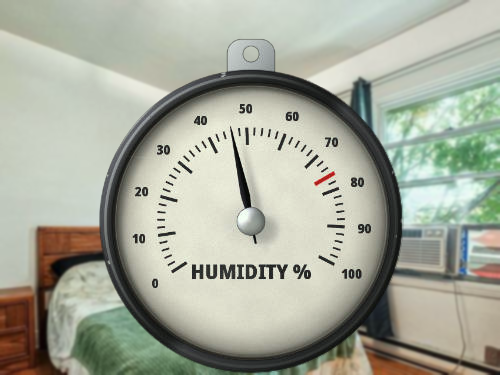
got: 46 %
